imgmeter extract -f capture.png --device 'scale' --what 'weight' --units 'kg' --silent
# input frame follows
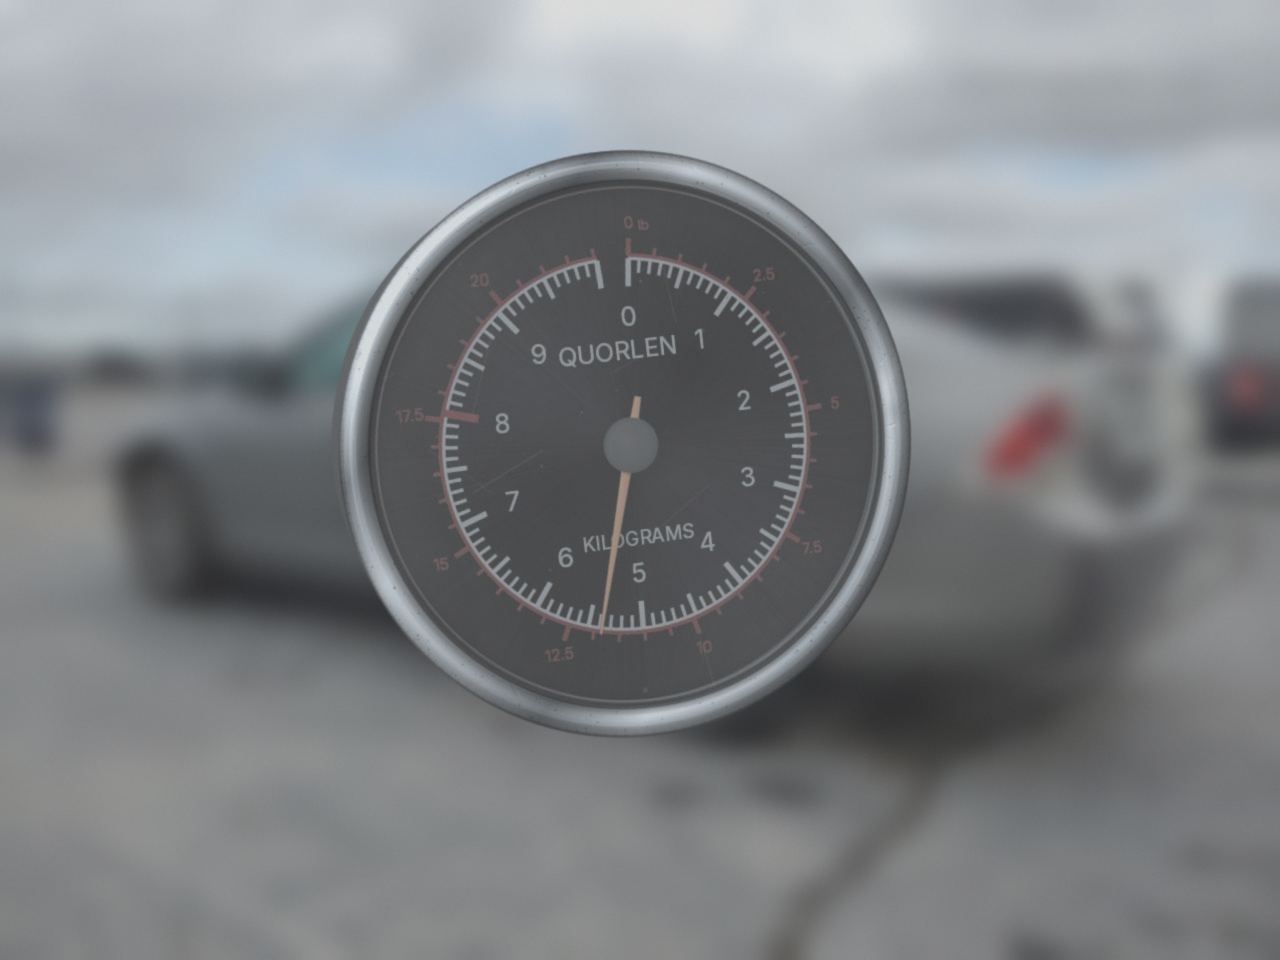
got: 5.4 kg
